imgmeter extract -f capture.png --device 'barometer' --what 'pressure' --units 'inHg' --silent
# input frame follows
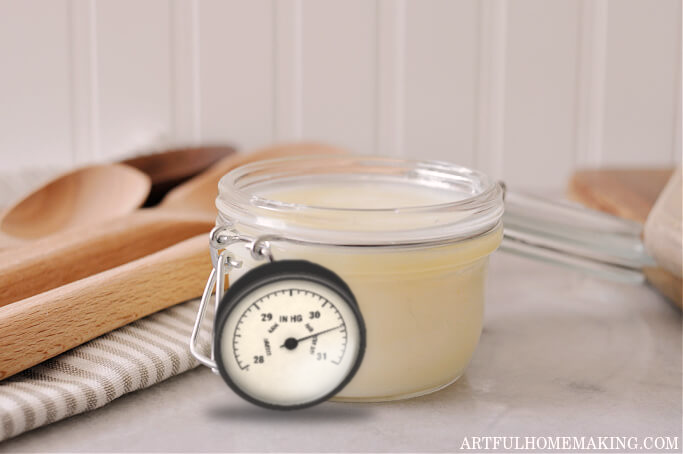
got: 30.4 inHg
